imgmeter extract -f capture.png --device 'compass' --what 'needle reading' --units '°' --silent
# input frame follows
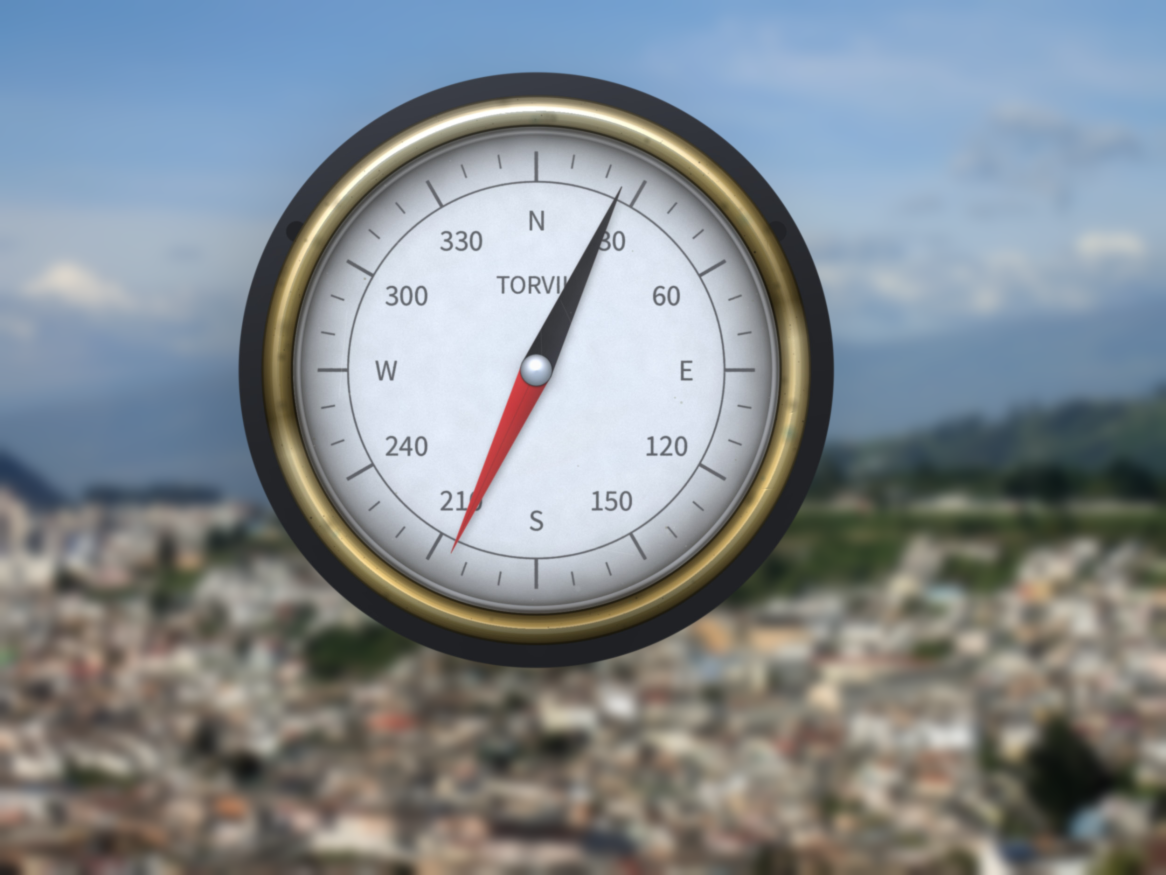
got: 205 °
